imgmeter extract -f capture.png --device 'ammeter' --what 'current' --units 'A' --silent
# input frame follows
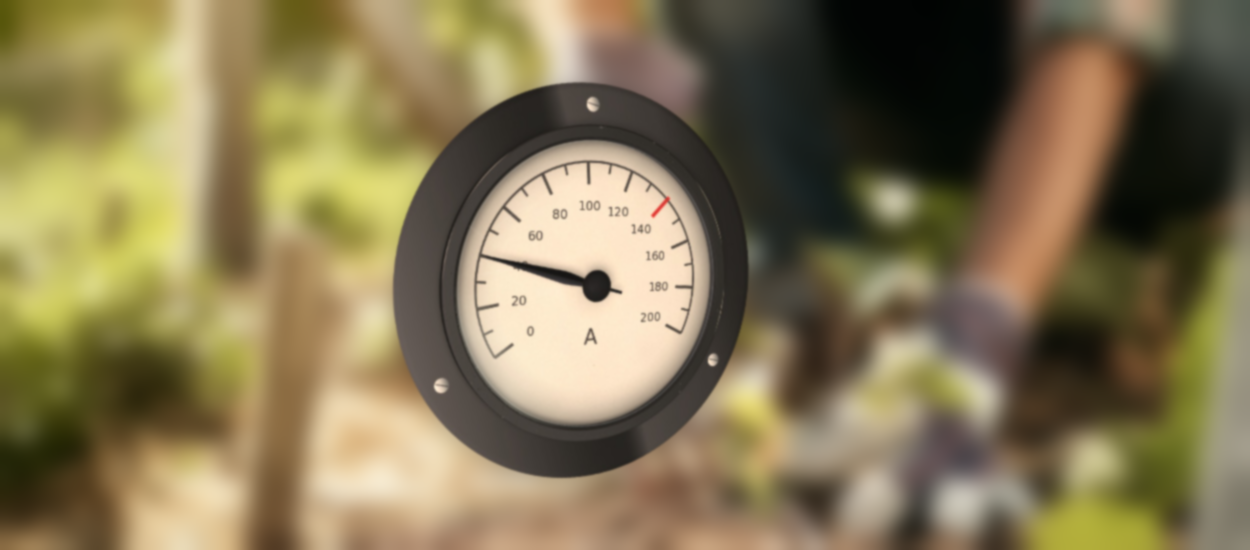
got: 40 A
